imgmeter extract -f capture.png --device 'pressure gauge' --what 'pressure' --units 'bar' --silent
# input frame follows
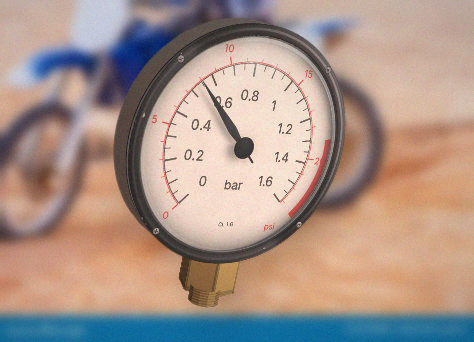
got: 0.55 bar
